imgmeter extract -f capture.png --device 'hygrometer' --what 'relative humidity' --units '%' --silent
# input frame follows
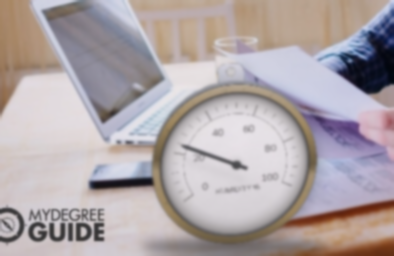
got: 24 %
